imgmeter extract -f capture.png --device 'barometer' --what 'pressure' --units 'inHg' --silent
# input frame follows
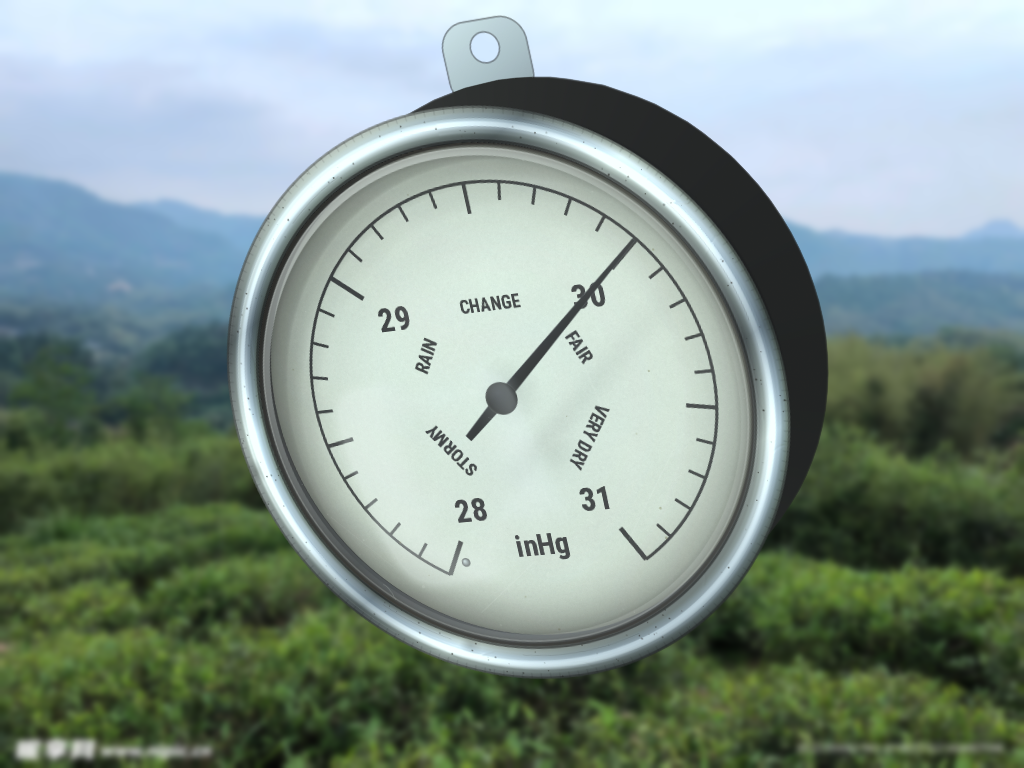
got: 30 inHg
